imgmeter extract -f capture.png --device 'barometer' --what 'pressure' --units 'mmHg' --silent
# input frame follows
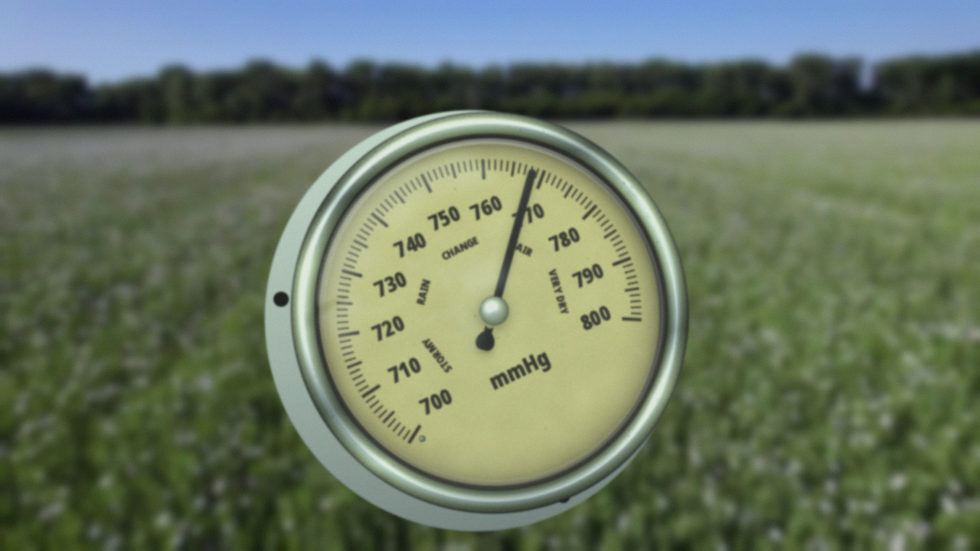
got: 768 mmHg
